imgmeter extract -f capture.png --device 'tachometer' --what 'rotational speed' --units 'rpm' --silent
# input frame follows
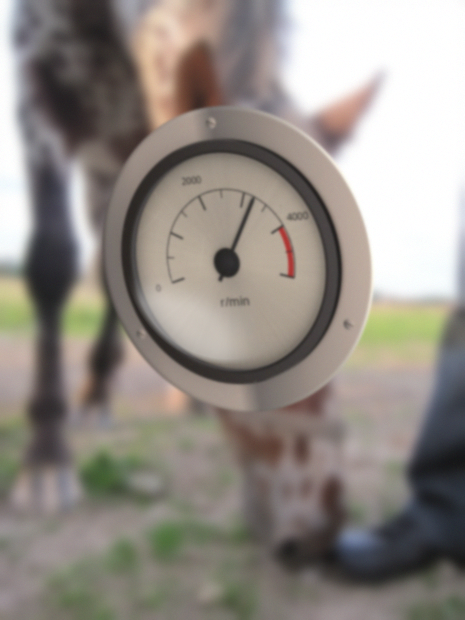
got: 3250 rpm
